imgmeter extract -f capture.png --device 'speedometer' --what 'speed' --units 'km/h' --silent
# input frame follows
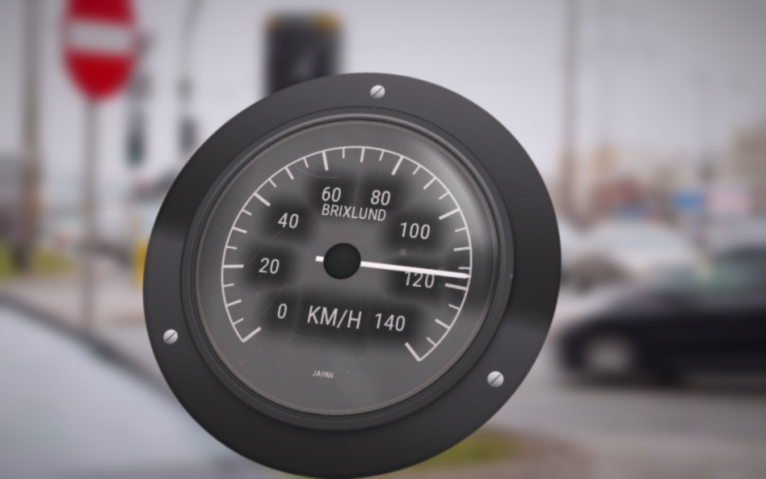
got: 117.5 km/h
